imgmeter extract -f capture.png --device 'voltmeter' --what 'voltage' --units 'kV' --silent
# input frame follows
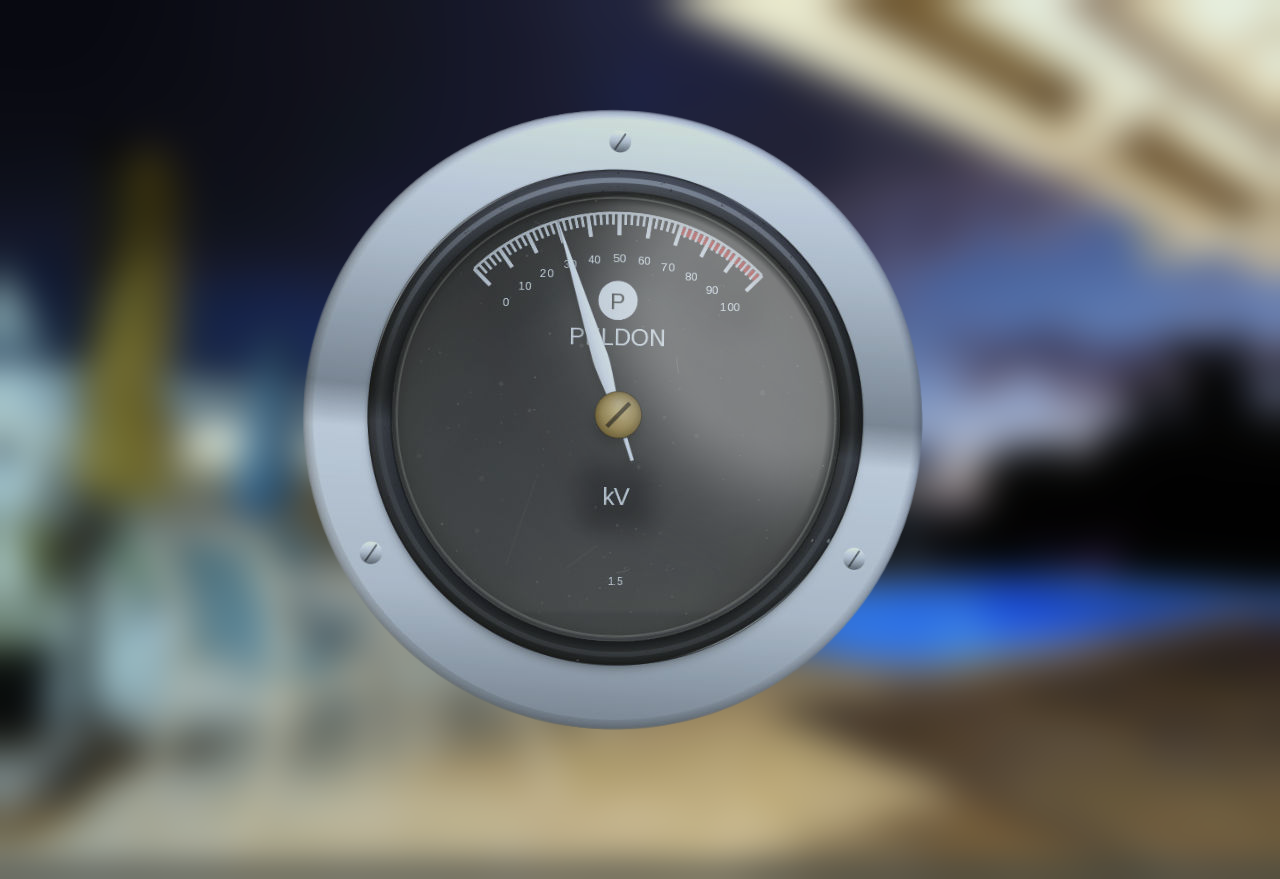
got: 30 kV
